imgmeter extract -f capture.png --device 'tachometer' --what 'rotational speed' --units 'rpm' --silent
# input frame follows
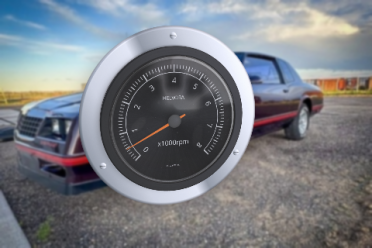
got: 500 rpm
